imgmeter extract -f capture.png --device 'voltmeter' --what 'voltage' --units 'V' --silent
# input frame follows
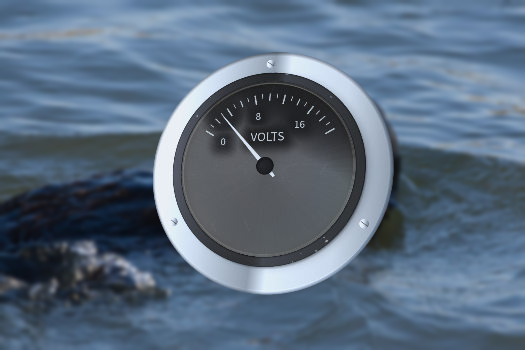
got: 3 V
